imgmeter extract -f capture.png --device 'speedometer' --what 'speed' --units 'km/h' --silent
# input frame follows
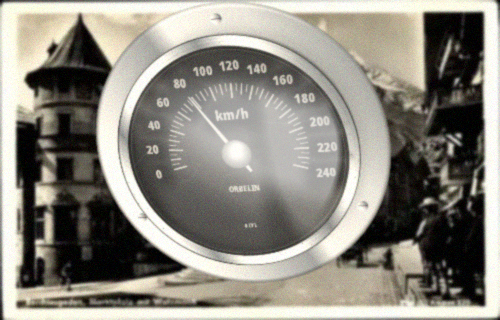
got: 80 km/h
